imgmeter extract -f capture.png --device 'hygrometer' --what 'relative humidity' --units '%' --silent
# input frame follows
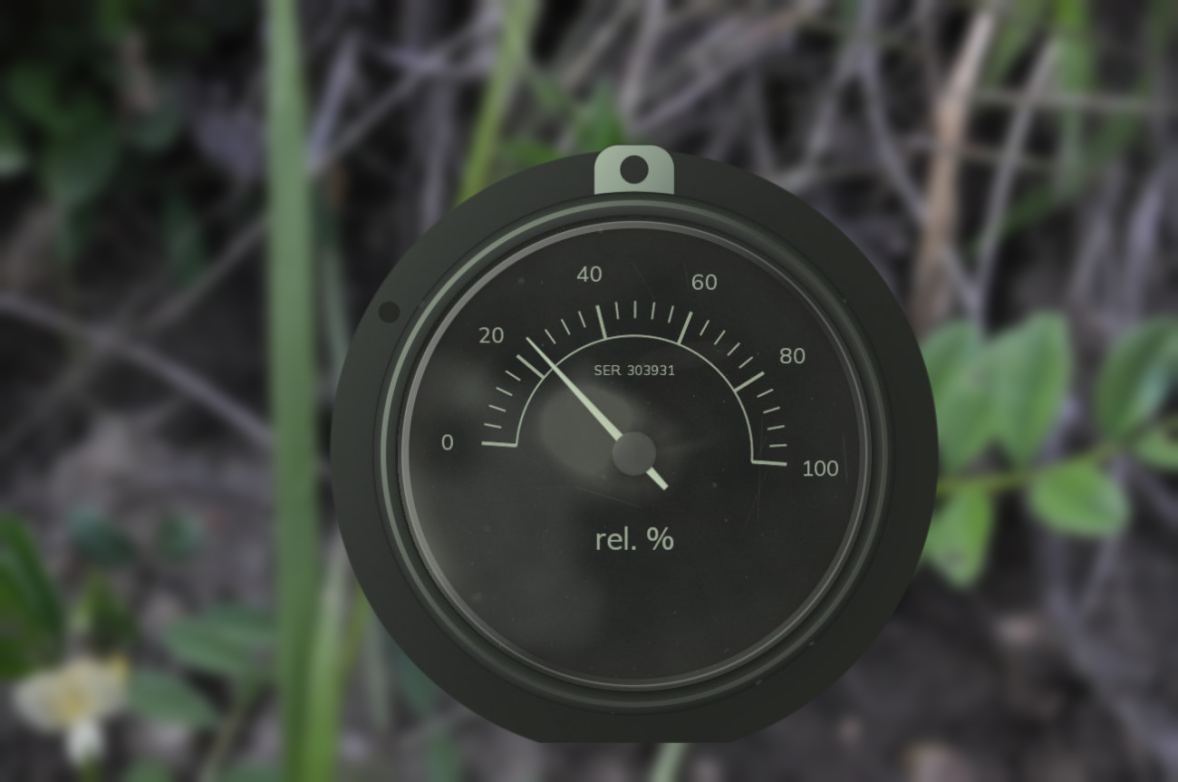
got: 24 %
